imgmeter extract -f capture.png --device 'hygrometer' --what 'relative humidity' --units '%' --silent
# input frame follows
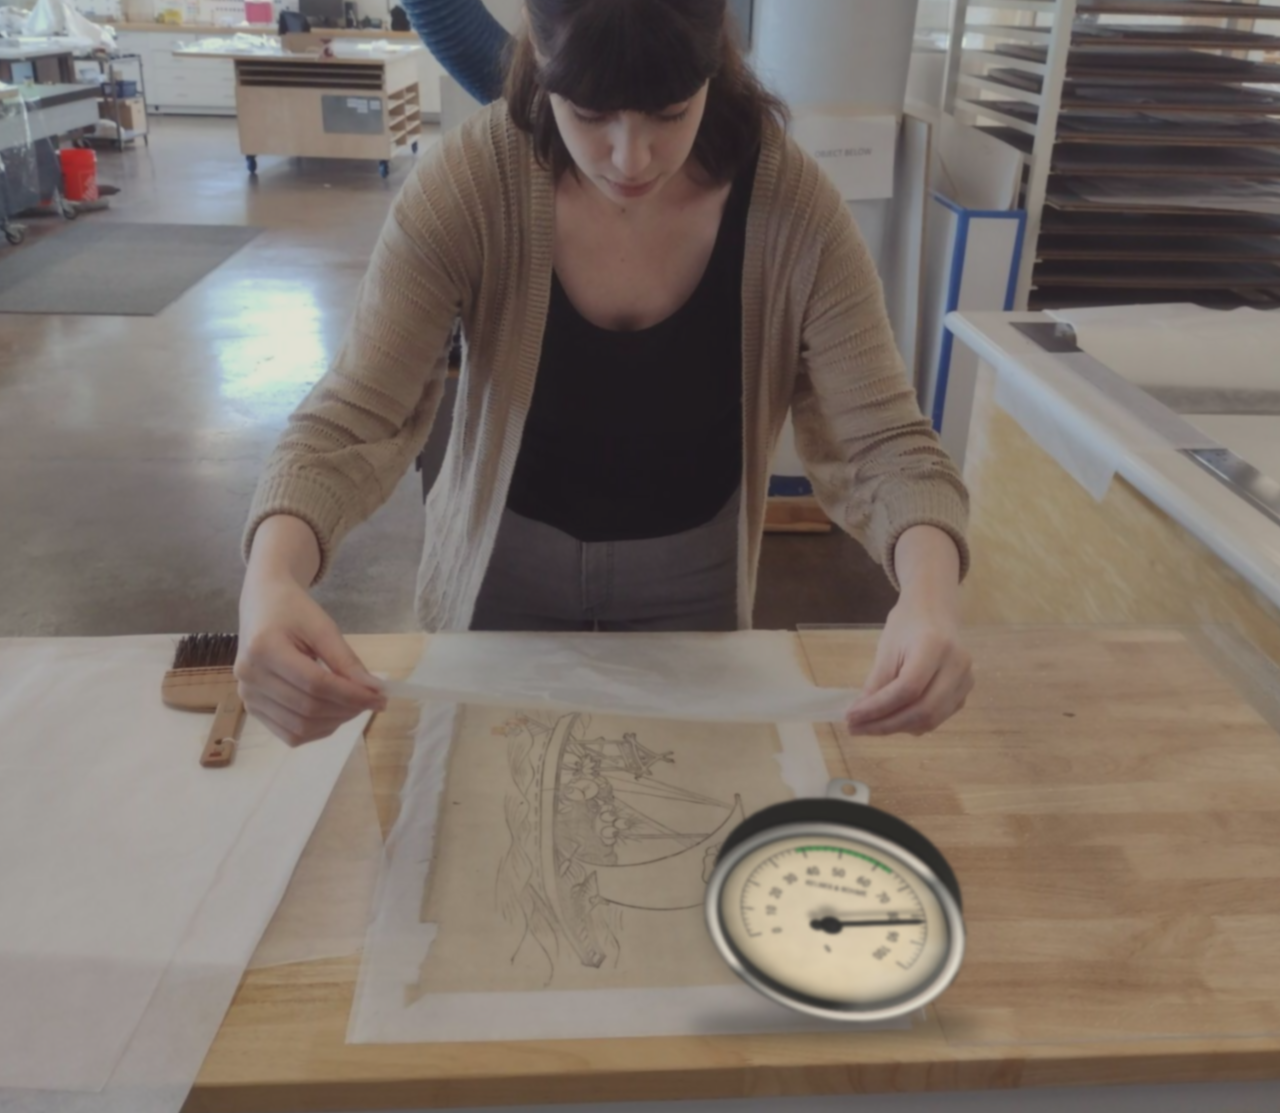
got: 80 %
